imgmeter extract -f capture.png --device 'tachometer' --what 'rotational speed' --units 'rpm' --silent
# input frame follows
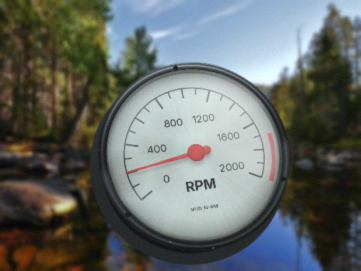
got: 200 rpm
